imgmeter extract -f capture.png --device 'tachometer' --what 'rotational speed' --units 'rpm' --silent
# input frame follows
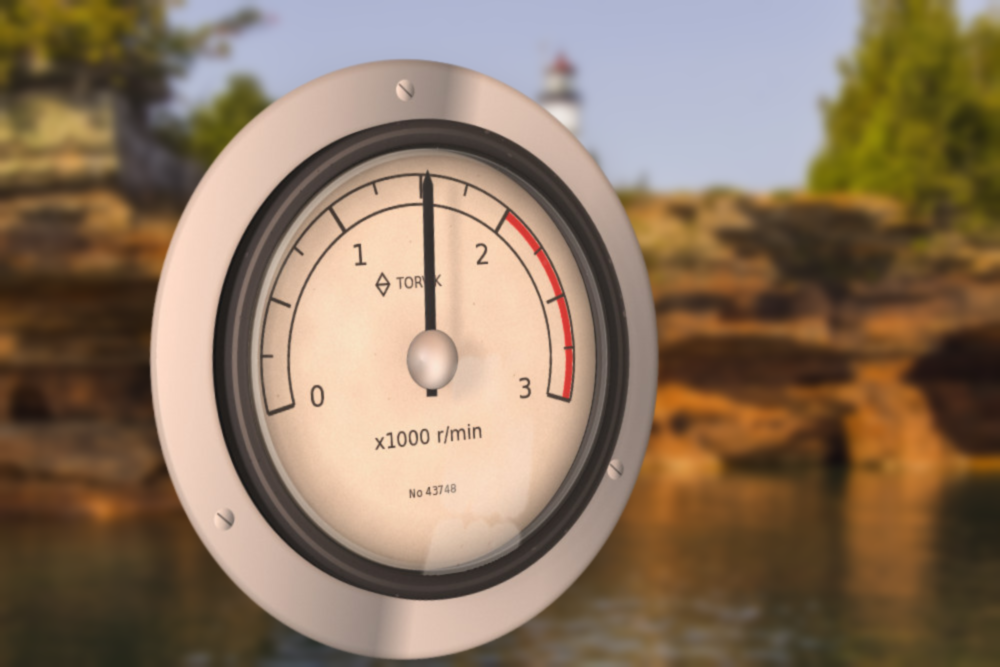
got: 1500 rpm
